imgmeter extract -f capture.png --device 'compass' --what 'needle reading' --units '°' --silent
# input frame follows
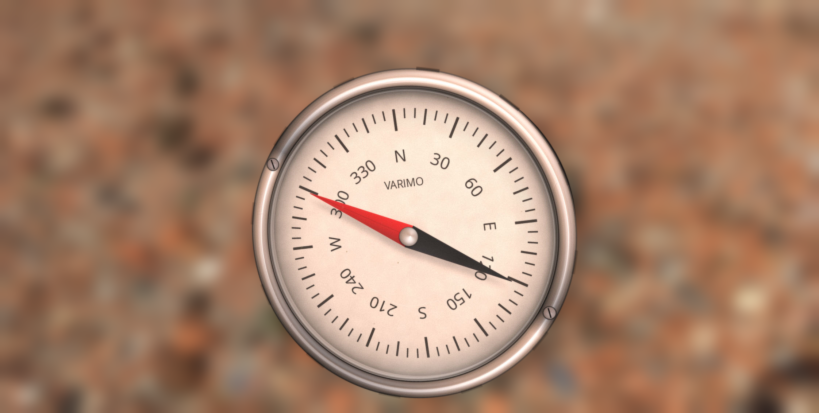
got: 300 °
